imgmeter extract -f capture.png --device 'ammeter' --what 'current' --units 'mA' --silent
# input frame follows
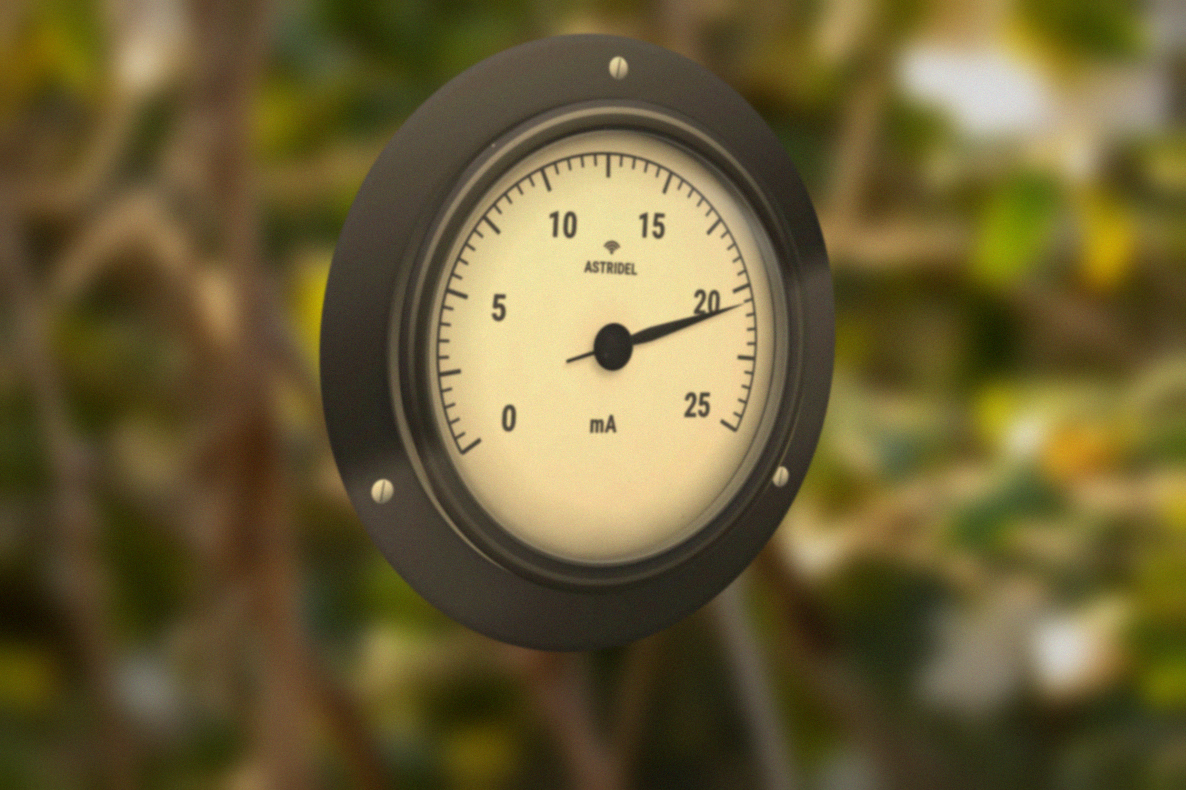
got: 20.5 mA
